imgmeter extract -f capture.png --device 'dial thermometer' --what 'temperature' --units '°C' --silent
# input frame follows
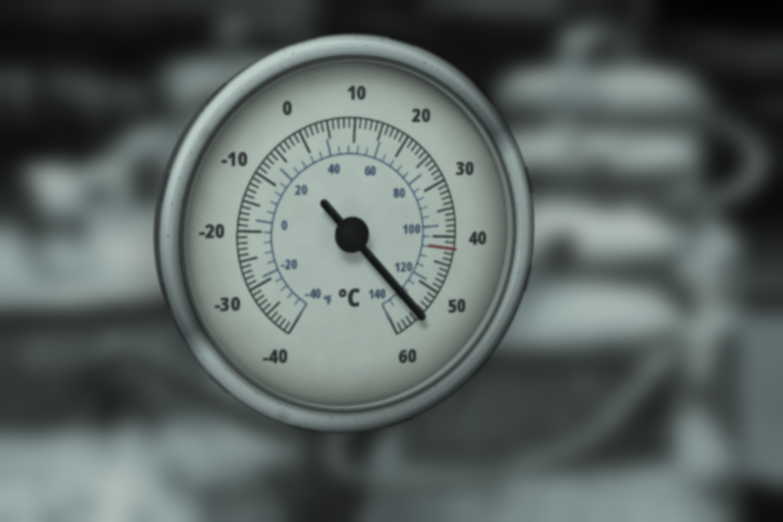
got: 55 °C
